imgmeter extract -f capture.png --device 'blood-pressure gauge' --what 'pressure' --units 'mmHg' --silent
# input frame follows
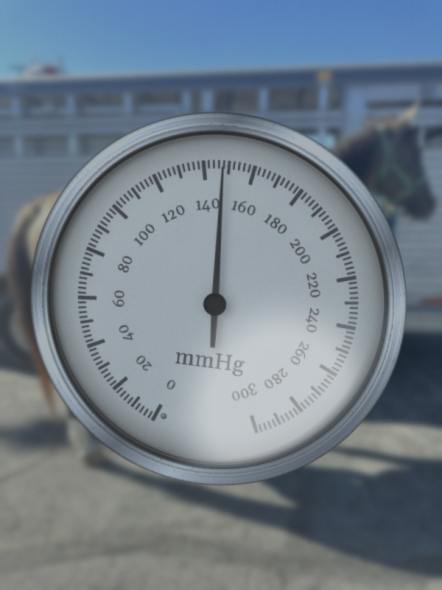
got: 148 mmHg
